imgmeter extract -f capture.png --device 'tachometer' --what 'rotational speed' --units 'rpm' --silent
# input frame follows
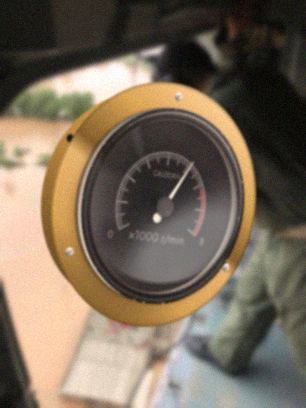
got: 5000 rpm
